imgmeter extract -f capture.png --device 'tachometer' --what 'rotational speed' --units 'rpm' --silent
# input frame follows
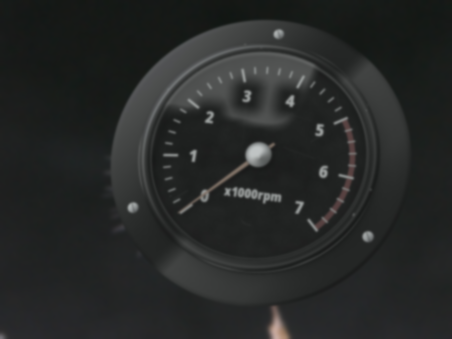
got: 0 rpm
